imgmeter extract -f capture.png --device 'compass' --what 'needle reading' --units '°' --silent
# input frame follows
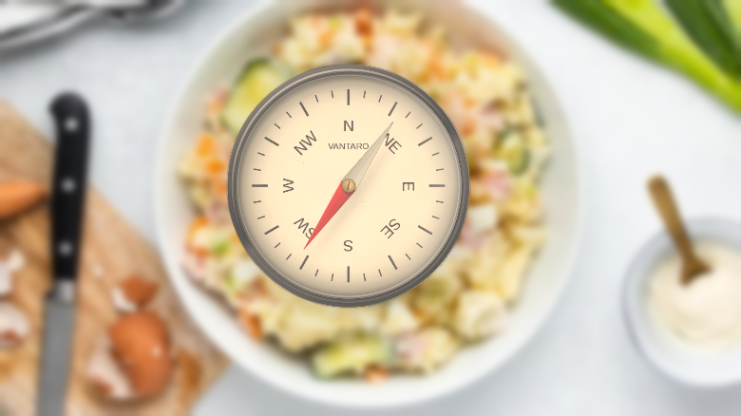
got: 215 °
